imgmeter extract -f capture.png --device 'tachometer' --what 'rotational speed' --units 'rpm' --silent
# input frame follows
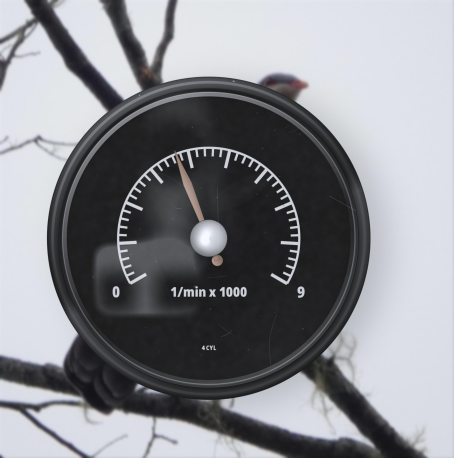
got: 3700 rpm
